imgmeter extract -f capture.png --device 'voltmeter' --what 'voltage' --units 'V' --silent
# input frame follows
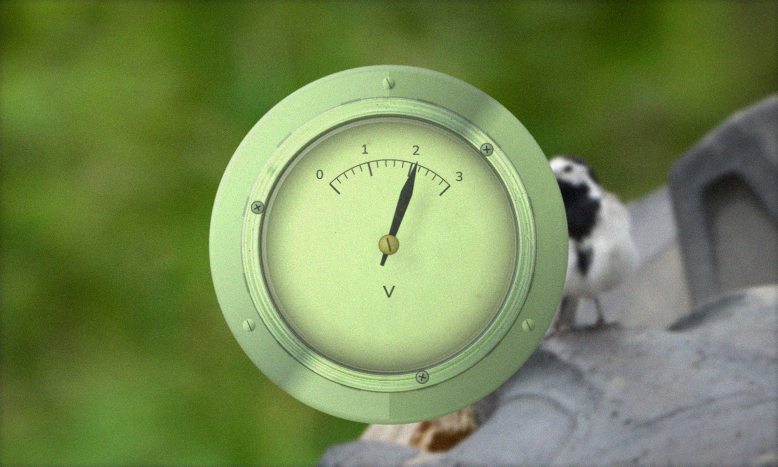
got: 2.1 V
